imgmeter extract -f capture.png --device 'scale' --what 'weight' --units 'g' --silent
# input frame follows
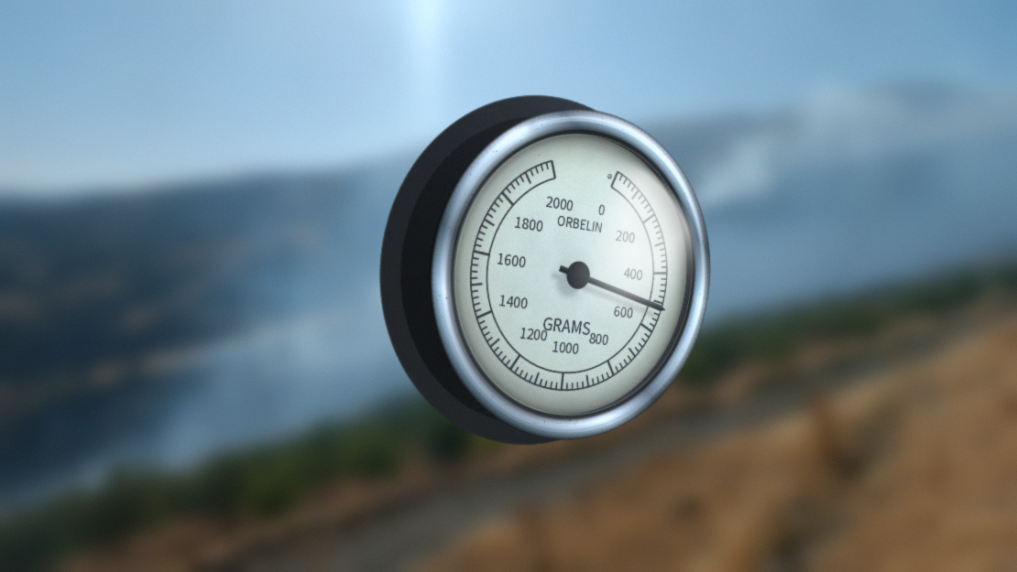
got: 520 g
